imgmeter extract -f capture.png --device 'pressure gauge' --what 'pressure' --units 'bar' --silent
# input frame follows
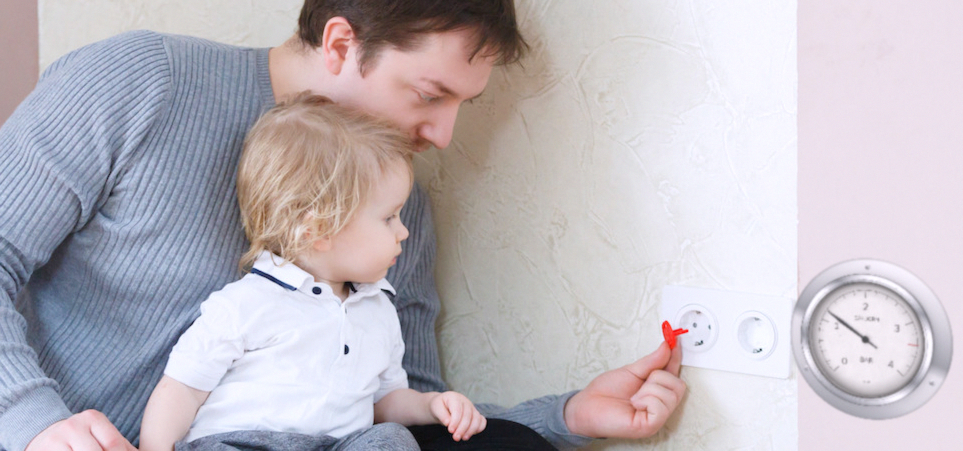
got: 1.2 bar
